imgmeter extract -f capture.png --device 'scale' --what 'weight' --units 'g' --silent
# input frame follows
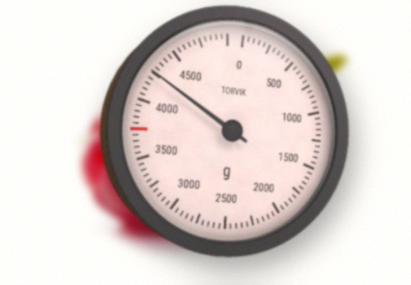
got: 4250 g
